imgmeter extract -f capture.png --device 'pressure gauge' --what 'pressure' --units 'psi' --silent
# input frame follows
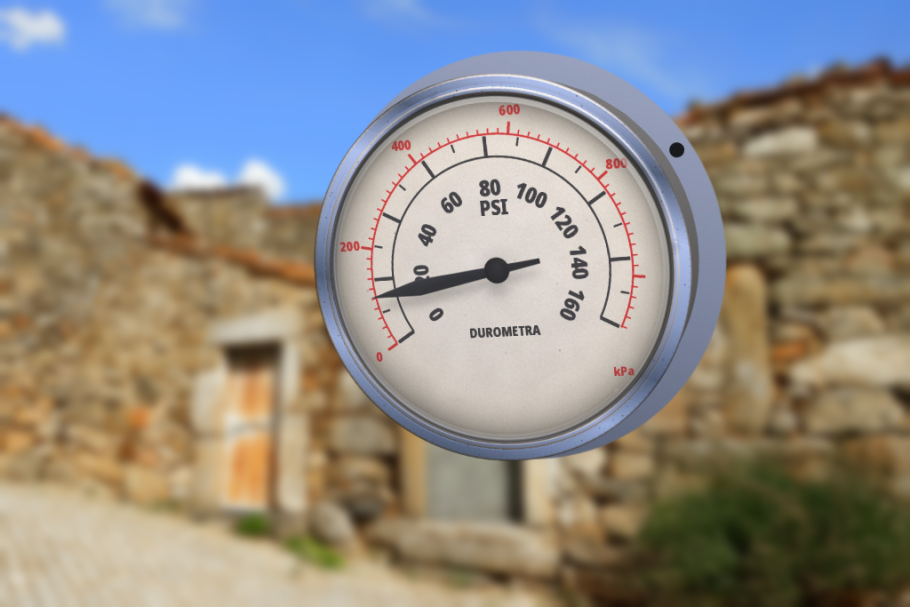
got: 15 psi
